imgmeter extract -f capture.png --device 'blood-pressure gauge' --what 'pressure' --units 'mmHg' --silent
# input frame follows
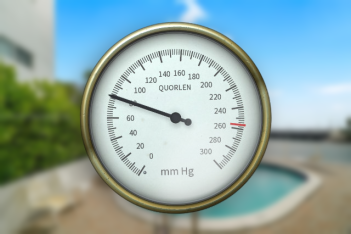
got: 80 mmHg
